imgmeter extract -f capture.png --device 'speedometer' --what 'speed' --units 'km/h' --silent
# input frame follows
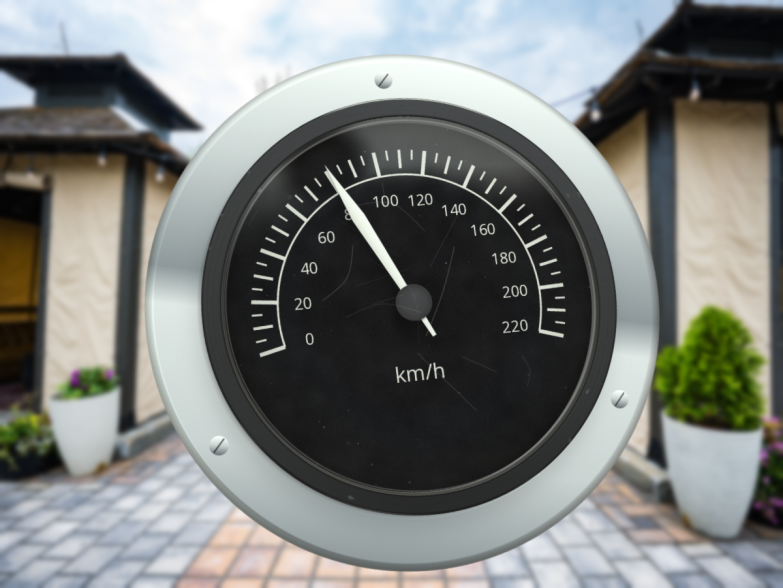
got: 80 km/h
